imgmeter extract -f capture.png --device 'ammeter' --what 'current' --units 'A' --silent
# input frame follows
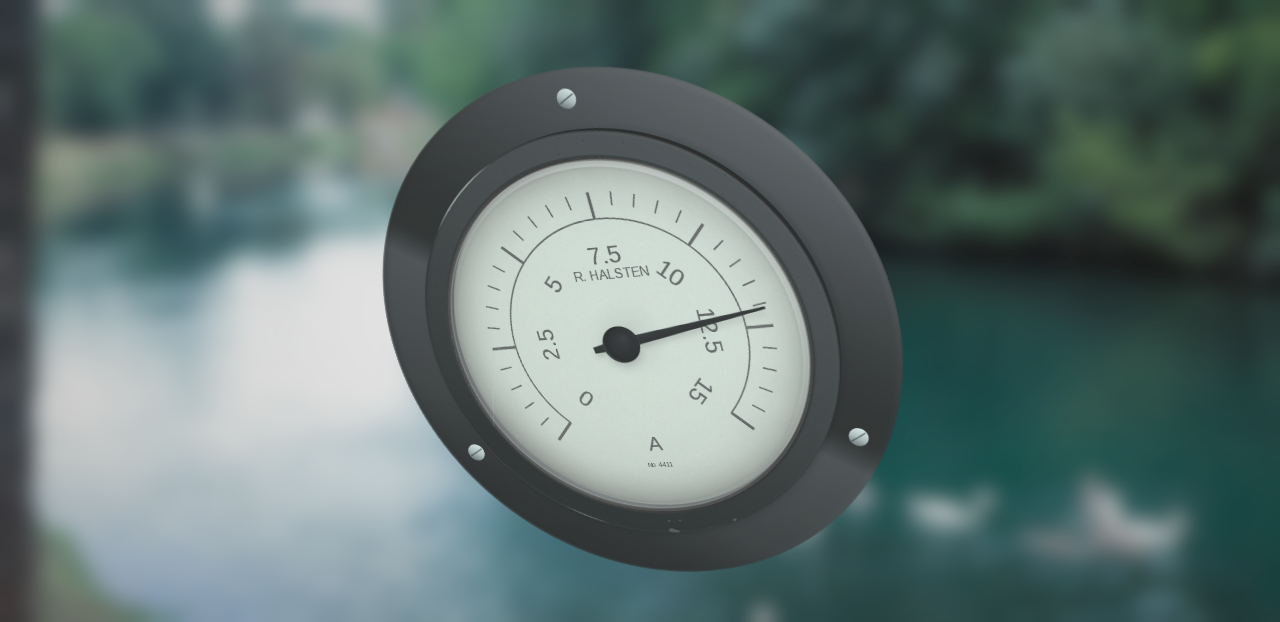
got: 12 A
